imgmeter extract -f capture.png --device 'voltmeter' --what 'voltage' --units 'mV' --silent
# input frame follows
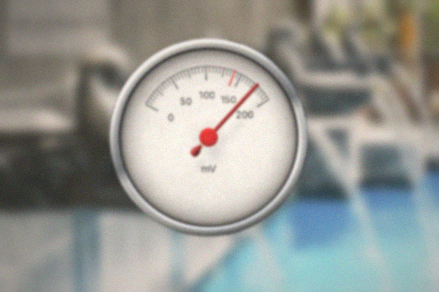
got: 175 mV
